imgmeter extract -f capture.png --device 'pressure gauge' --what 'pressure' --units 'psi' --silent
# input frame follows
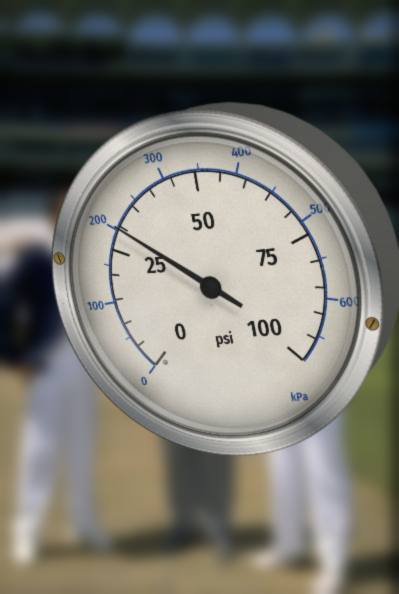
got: 30 psi
